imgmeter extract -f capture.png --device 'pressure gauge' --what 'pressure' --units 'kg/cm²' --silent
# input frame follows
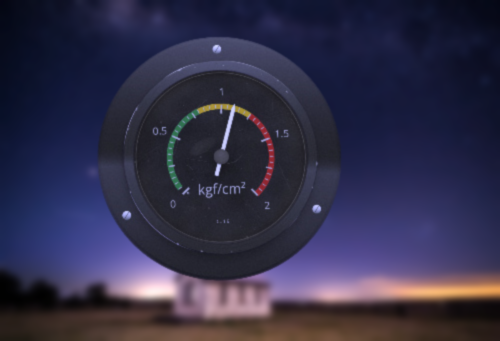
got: 1.1 kg/cm²
